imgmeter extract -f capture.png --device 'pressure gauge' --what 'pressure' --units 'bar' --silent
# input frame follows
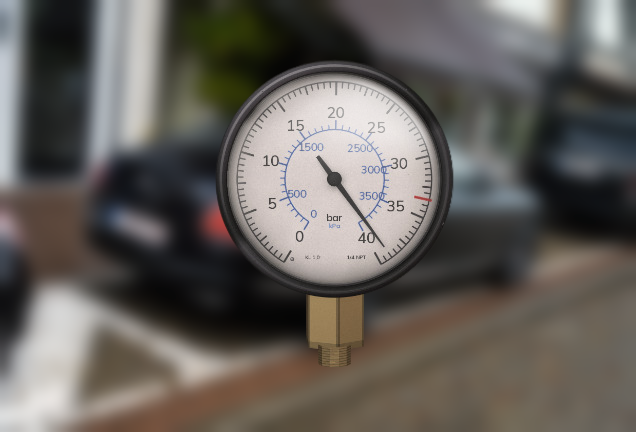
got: 39 bar
